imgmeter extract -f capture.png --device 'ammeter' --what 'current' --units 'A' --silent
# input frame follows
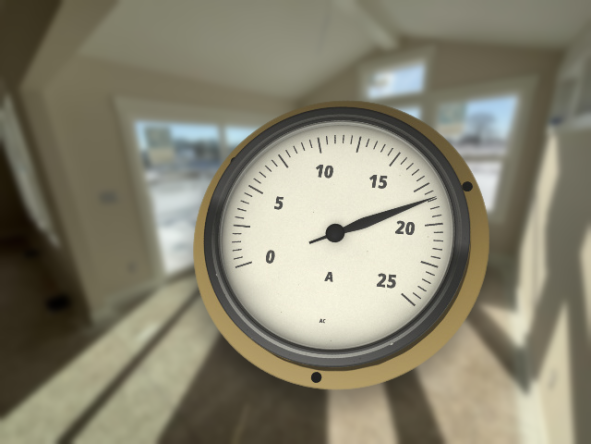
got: 18.5 A
